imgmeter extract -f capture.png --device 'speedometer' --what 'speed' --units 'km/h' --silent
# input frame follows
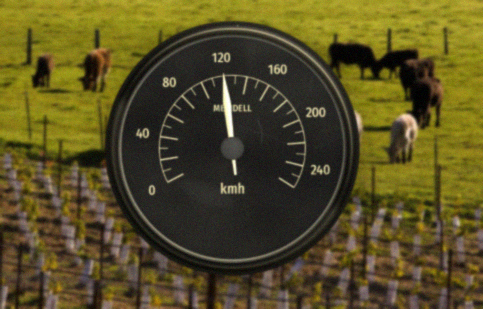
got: 120 km/h
